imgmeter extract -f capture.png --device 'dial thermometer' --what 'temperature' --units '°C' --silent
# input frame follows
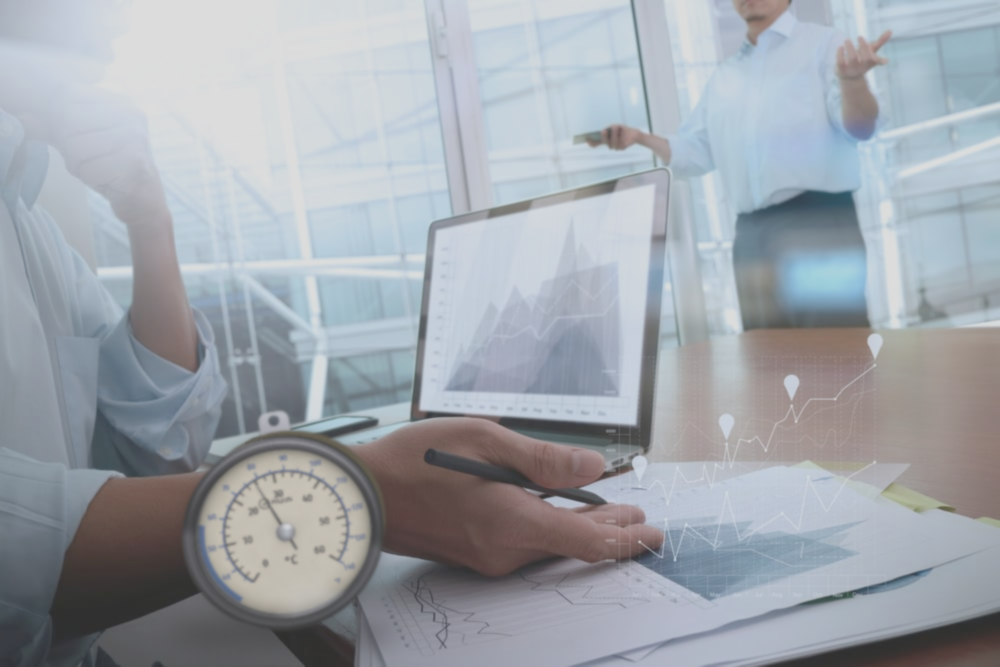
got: 26 °C
